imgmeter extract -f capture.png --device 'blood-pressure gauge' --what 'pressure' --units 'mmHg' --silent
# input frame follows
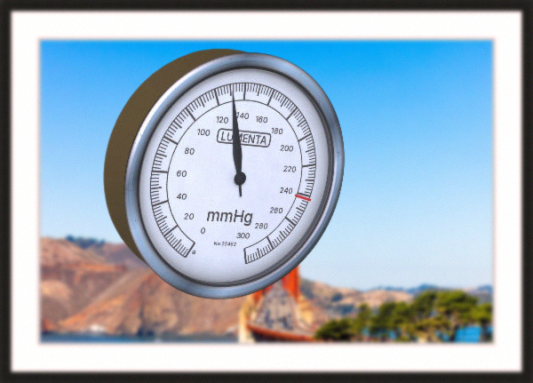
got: 130 mmHg
